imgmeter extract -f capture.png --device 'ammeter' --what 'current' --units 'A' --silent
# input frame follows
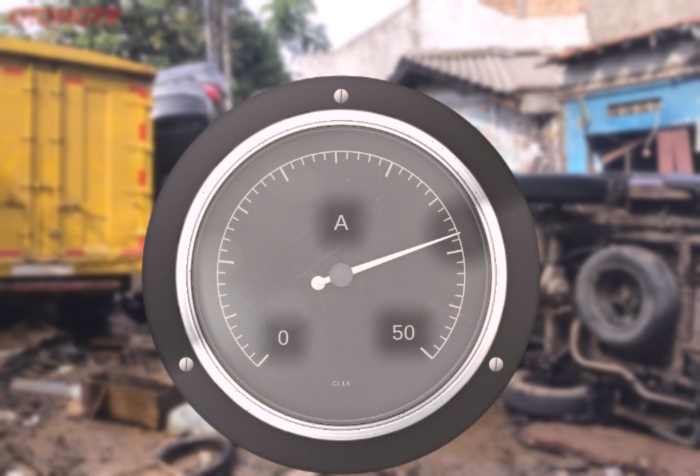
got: 38.5 A
